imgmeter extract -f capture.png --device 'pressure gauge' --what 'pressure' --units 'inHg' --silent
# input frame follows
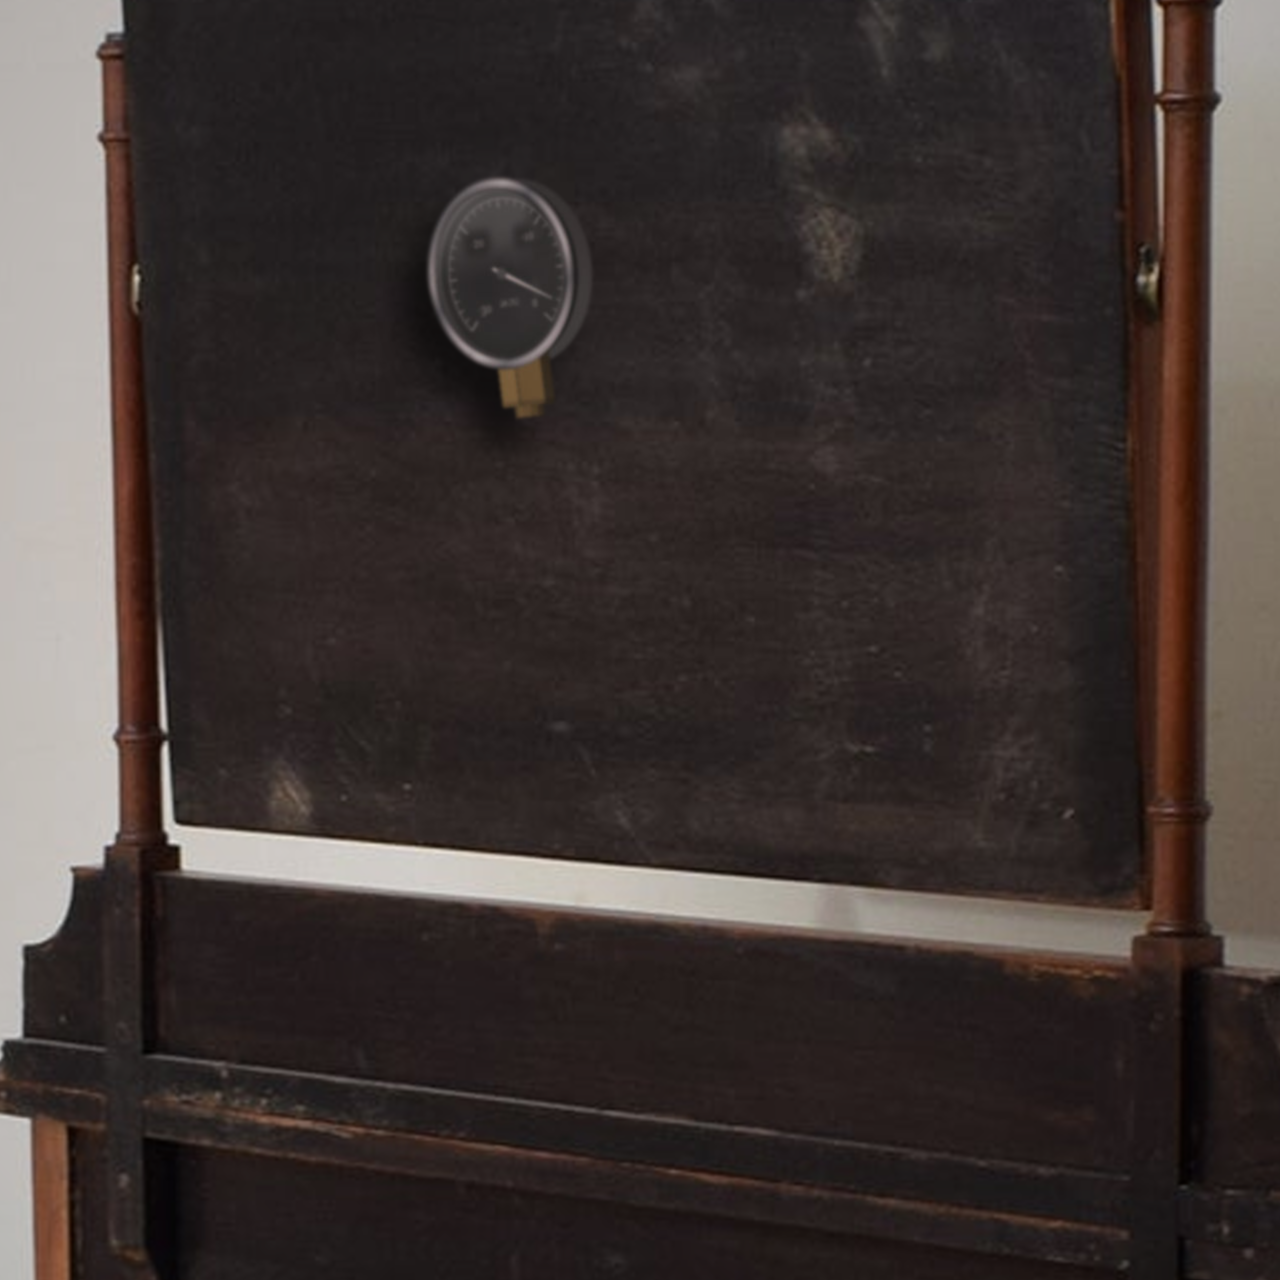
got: -2 inHg
